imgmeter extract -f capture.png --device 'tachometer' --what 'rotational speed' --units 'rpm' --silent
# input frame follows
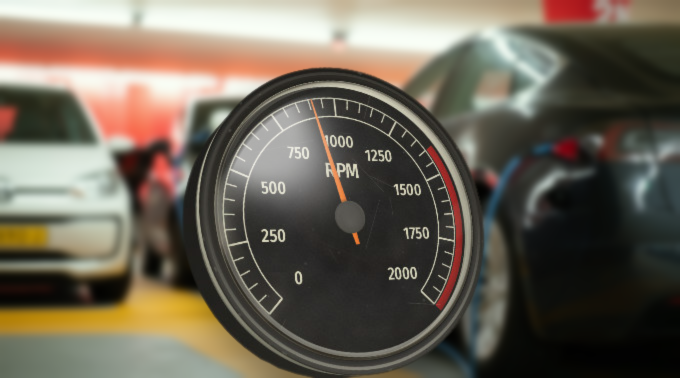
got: 900 rpm
